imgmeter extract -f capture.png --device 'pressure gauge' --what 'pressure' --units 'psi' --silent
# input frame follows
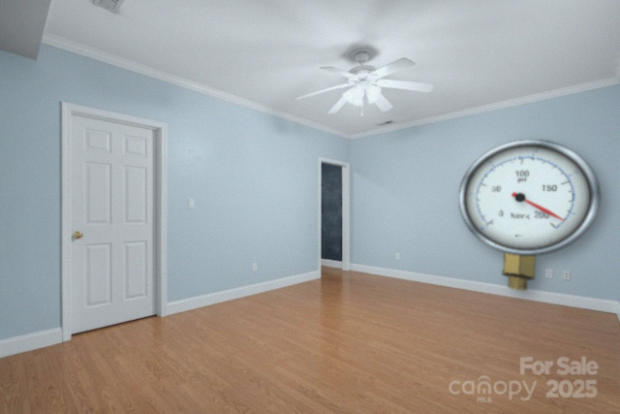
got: 190 psi
